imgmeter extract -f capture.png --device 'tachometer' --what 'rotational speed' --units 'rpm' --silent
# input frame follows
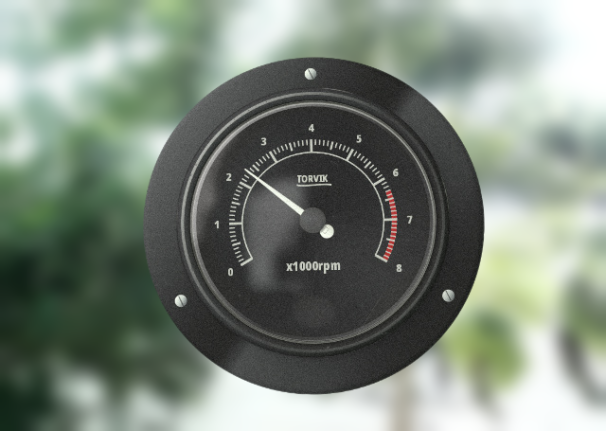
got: 2300 rpm
